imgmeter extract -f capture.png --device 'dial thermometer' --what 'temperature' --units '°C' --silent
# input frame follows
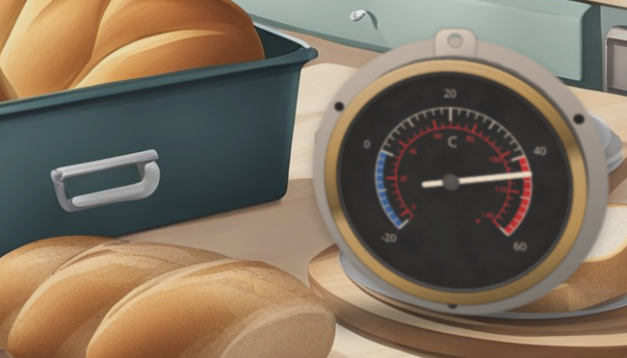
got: 44 °C
